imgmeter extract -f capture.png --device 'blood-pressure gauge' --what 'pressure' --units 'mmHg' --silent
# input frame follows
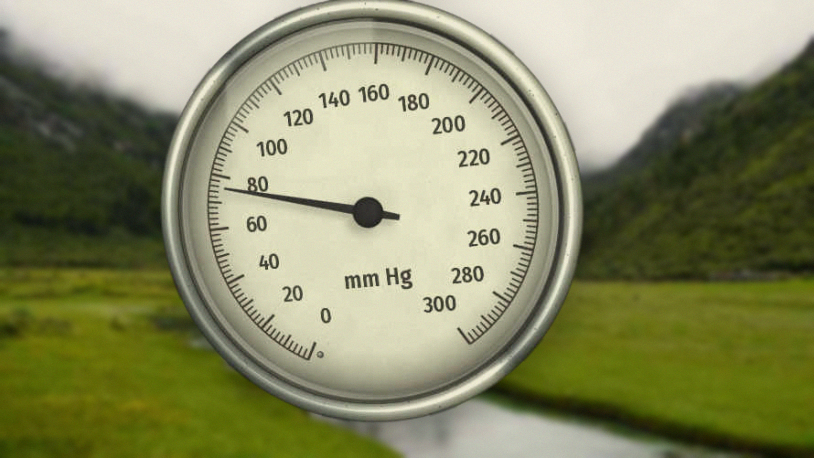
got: 76 mmHg
